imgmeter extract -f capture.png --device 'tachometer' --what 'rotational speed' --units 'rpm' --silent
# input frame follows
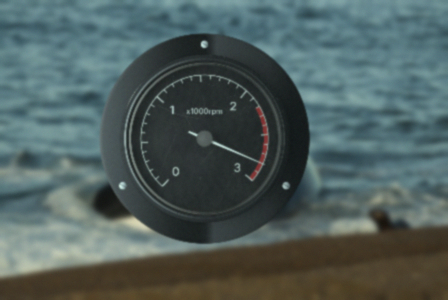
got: 2800 rpm
